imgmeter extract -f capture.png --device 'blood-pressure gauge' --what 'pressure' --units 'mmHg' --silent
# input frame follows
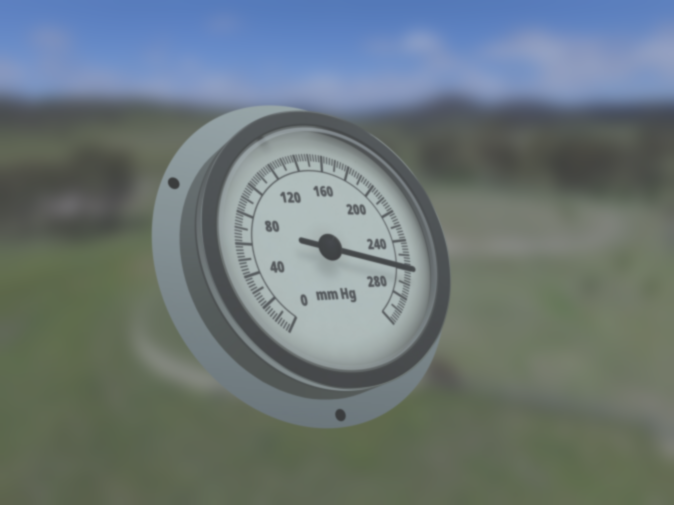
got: 260 mmHg
